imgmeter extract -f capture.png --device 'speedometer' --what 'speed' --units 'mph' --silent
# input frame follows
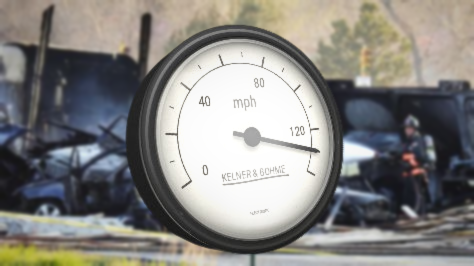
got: 130 mph
